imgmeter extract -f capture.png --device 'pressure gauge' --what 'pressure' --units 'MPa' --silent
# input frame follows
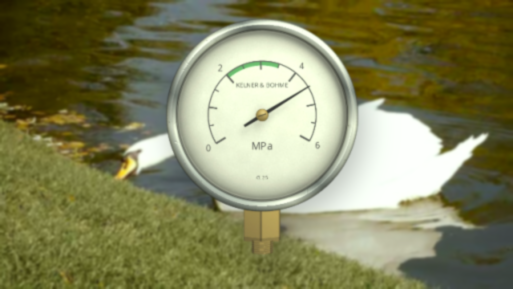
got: 4.5 MPa
